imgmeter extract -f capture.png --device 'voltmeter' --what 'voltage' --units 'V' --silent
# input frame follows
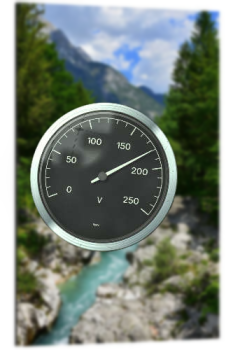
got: 180 V
